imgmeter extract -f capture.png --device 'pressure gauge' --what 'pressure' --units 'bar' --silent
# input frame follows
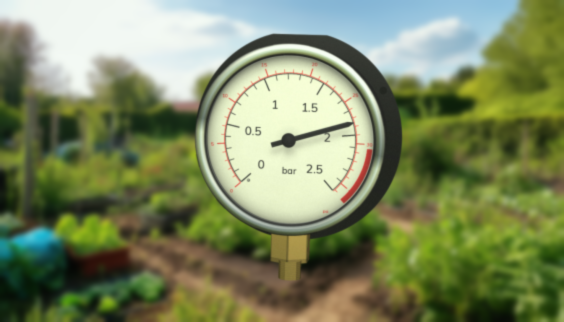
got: 1.9 bar
